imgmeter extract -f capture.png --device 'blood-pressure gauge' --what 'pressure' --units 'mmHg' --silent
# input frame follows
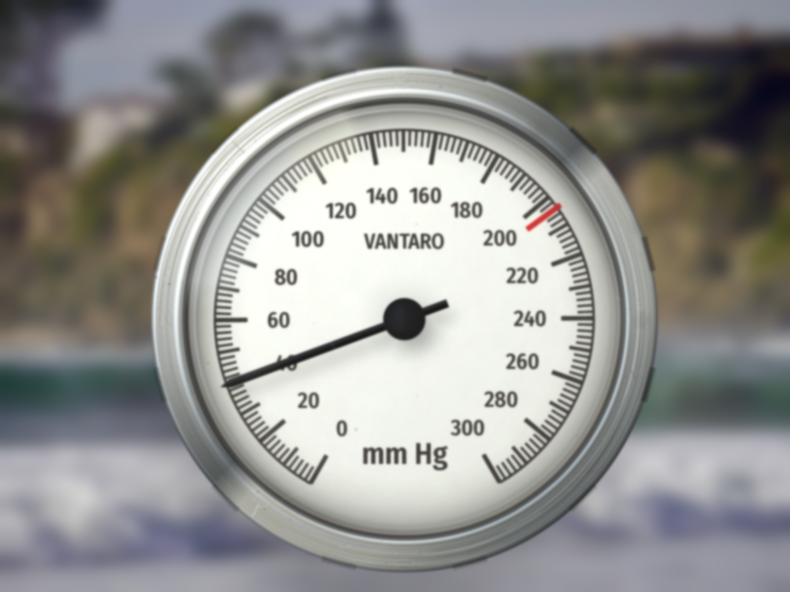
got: 40 mmHg
